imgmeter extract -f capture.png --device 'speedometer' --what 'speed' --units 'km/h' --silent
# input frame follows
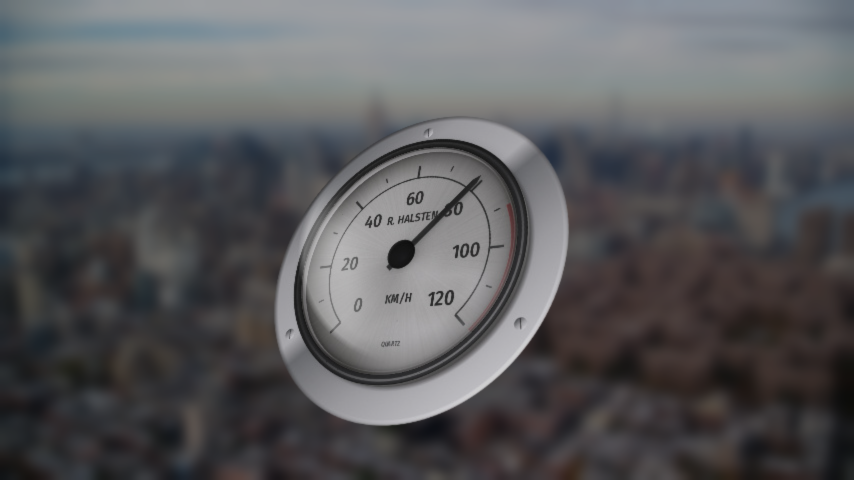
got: 80 km/h
